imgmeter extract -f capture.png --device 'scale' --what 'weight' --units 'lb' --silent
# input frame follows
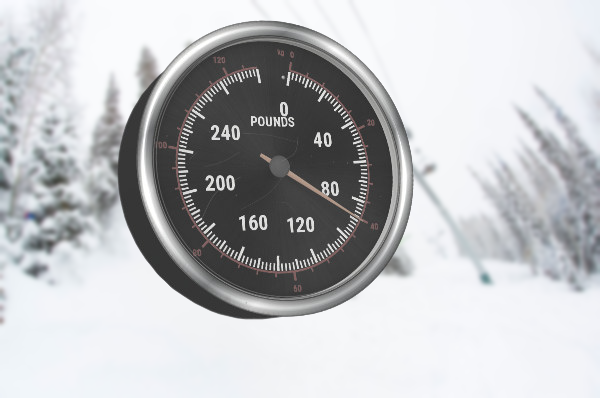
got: 90 lb
